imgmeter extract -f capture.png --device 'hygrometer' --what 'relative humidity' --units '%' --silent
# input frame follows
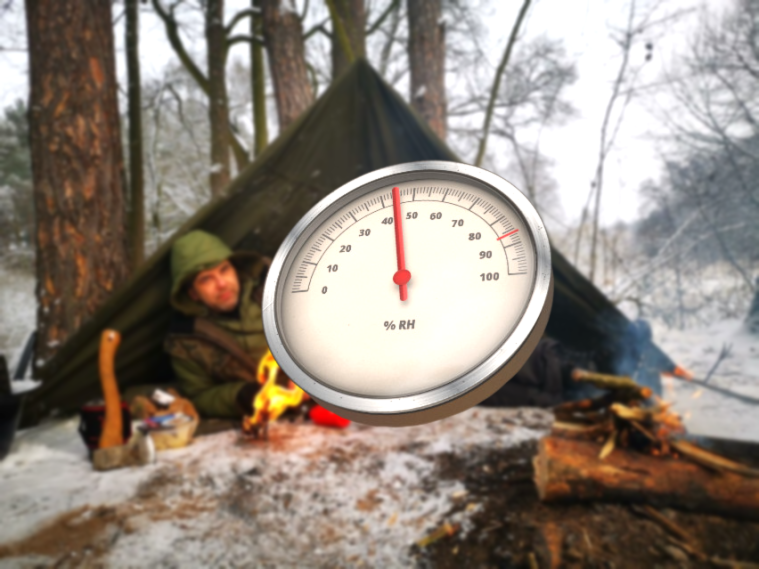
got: 45 %
